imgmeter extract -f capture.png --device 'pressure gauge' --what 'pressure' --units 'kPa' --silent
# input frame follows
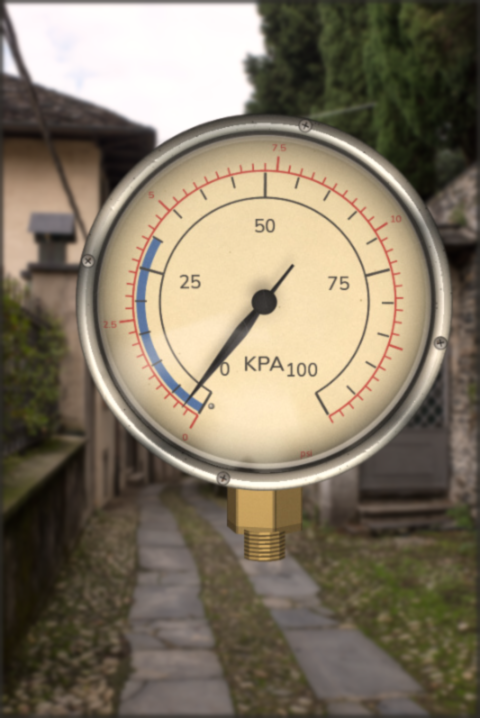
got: 2.5 kPa
